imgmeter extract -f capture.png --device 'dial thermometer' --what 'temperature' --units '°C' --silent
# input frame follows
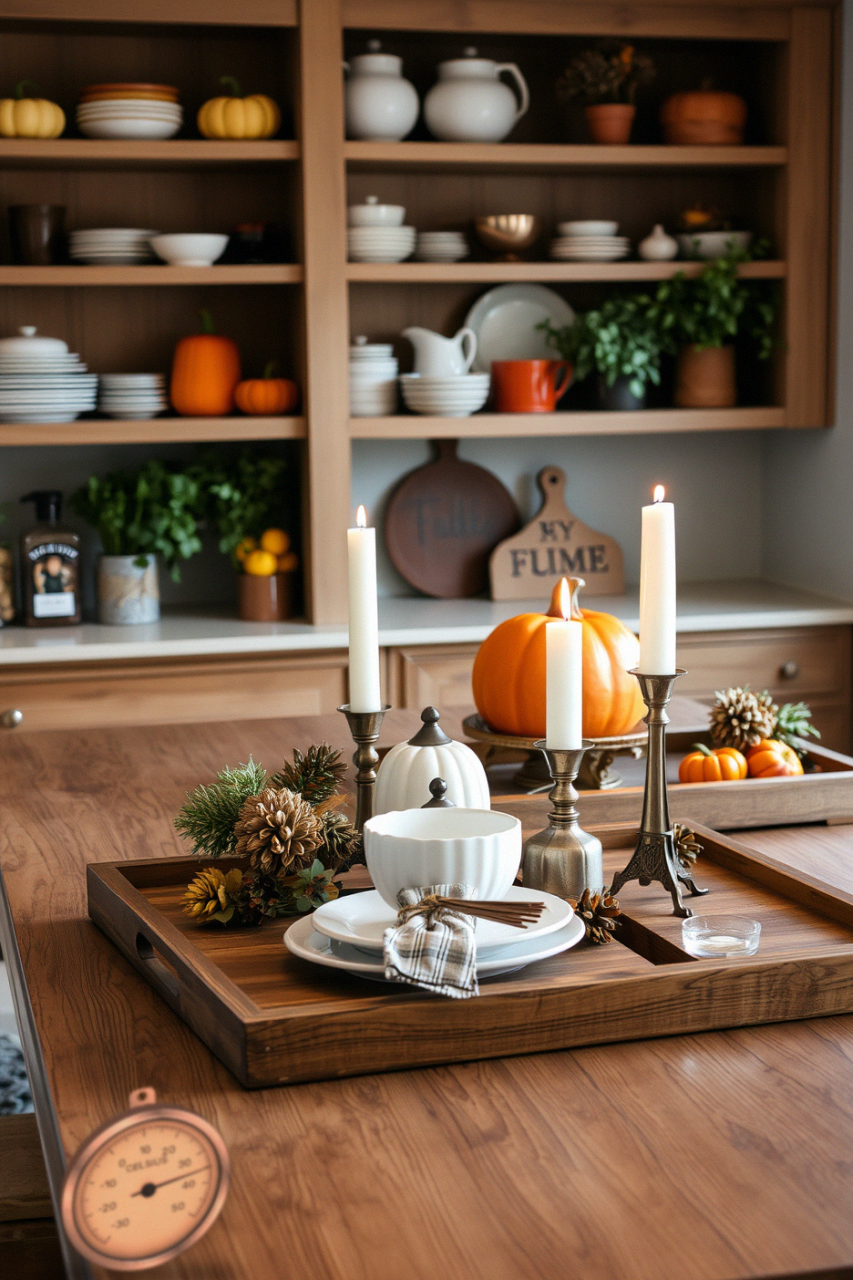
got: 35 °C
